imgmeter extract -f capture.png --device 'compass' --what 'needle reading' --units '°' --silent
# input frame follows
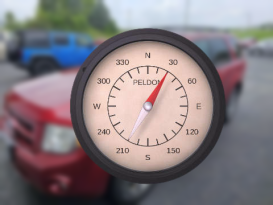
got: 30 °
